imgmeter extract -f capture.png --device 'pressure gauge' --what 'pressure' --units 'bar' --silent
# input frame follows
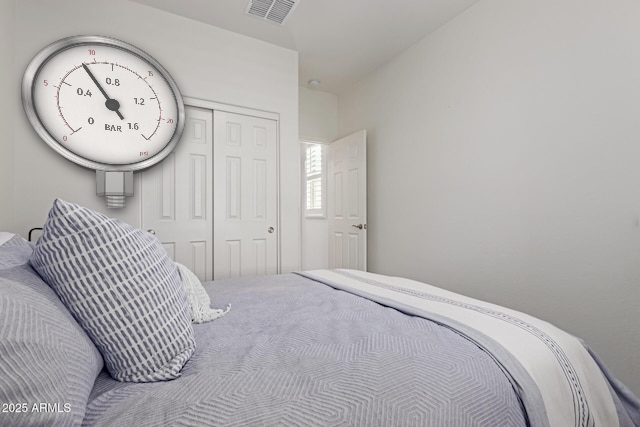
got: 0.6 bar
